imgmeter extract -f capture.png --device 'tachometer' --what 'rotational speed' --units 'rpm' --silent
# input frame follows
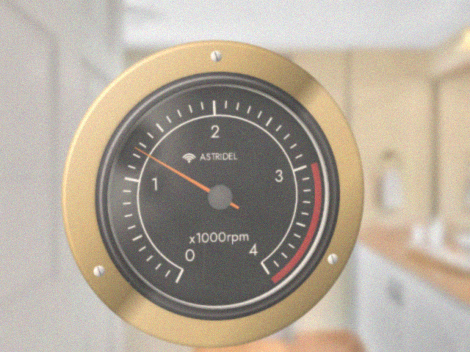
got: 1250 rpm
